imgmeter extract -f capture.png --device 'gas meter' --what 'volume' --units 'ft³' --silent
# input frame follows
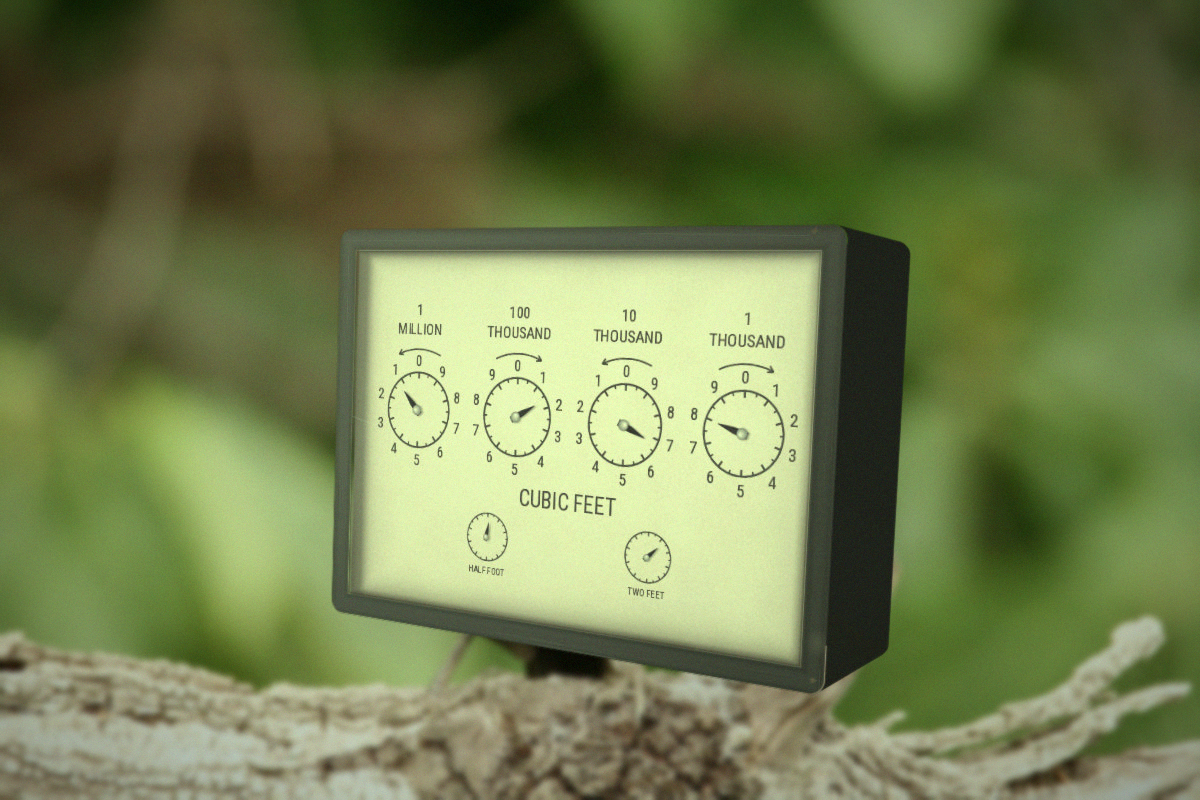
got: 116800 ft³
